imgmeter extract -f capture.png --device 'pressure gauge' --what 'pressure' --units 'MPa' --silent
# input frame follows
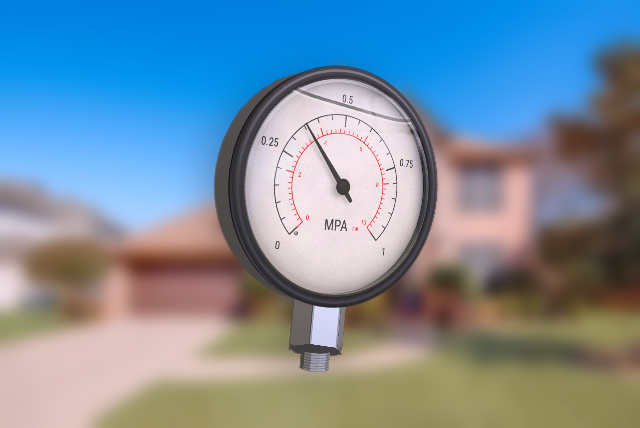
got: 0.35 MPa
